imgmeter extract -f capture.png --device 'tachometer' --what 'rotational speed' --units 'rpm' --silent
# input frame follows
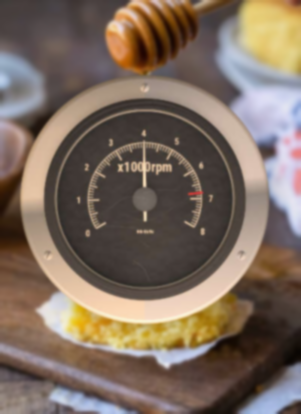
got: 4000 rpm
